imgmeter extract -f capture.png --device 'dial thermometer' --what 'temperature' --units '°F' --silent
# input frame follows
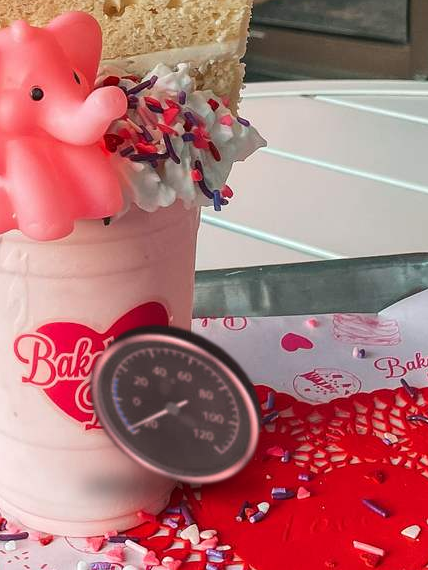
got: -16 °F
